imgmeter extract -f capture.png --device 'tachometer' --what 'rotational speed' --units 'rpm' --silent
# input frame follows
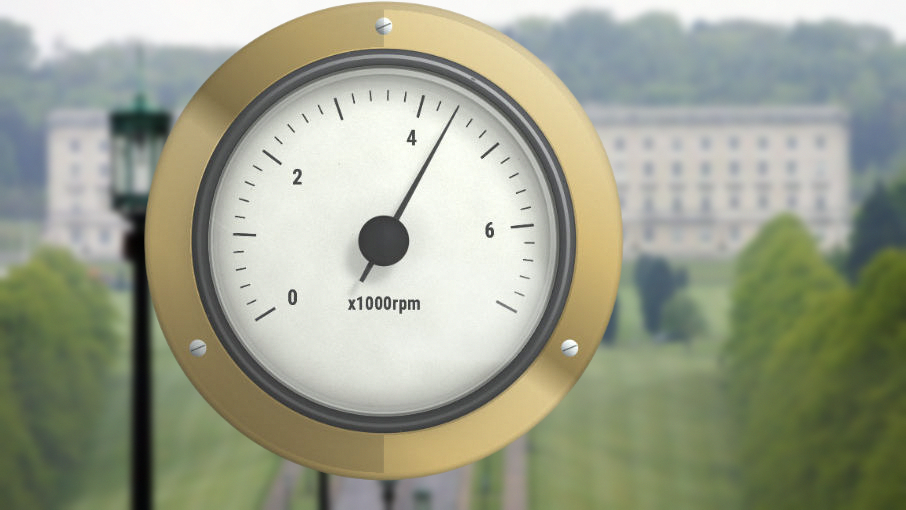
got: 4400 rpm
